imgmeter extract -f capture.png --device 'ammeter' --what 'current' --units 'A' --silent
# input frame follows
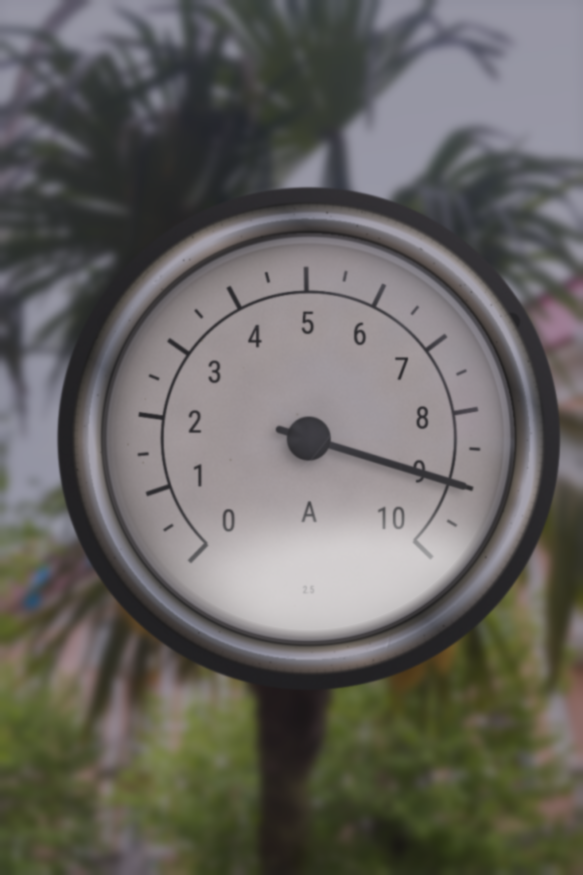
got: 9 A
